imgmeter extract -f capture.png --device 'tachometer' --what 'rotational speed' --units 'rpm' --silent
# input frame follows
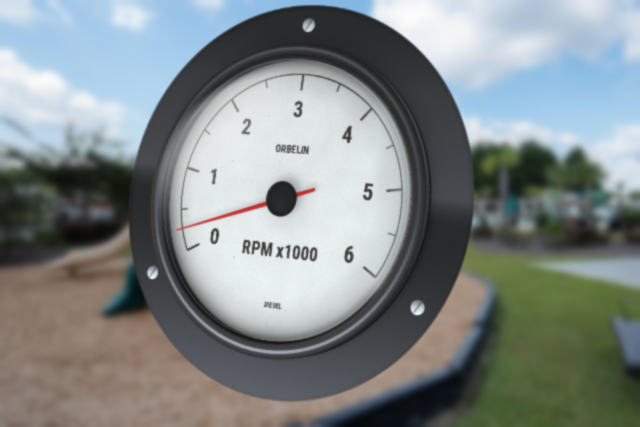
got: 250 rpm
